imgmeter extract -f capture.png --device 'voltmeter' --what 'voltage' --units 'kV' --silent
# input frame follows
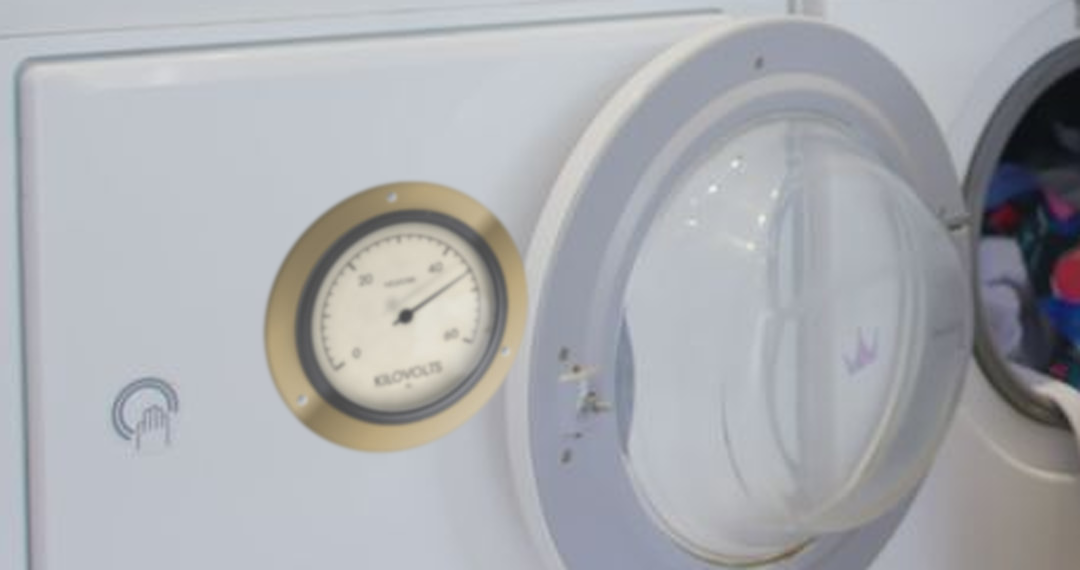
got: 46 kV
